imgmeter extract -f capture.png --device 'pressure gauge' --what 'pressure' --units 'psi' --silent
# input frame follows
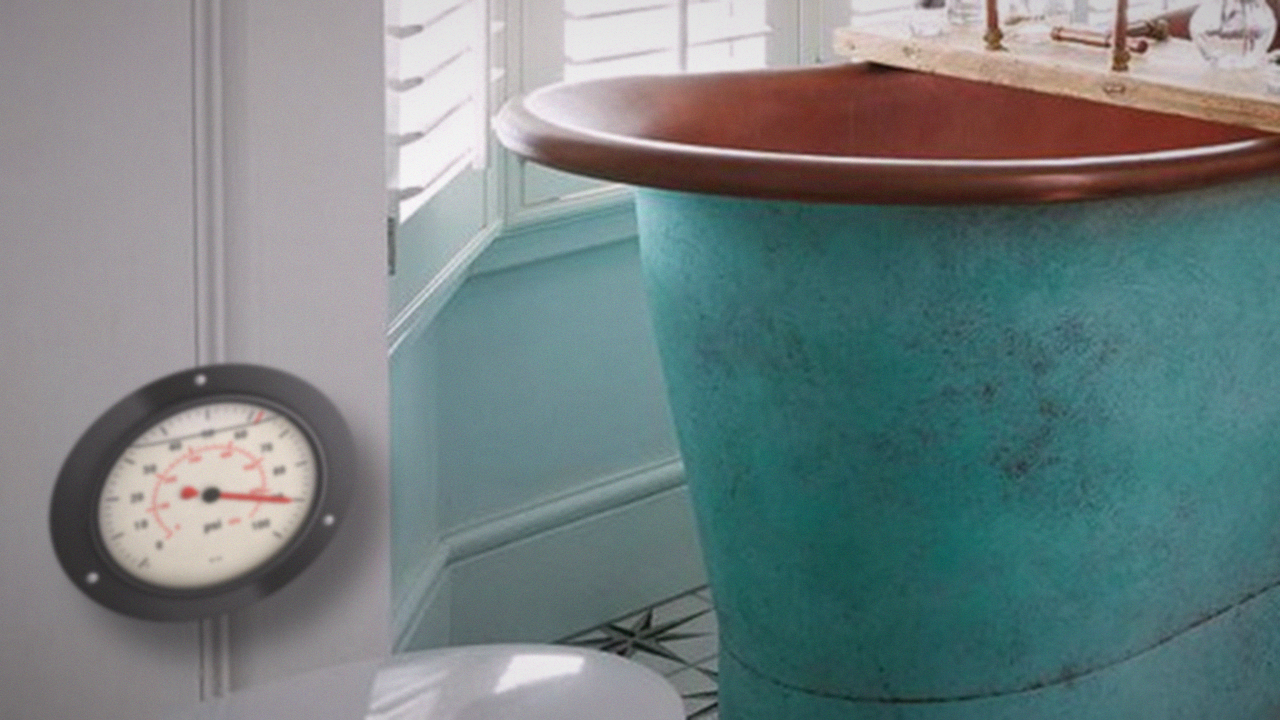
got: 90 psi
